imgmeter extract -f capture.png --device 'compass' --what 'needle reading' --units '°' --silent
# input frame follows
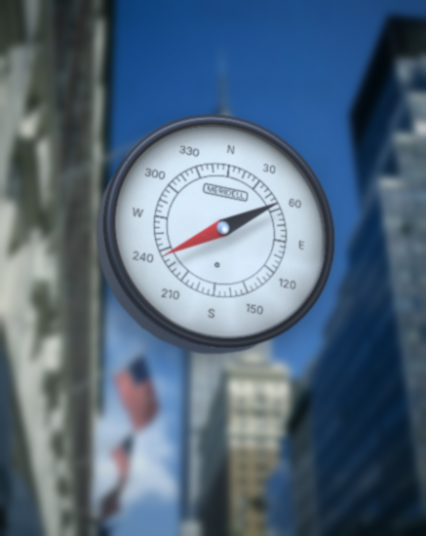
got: 235 °
